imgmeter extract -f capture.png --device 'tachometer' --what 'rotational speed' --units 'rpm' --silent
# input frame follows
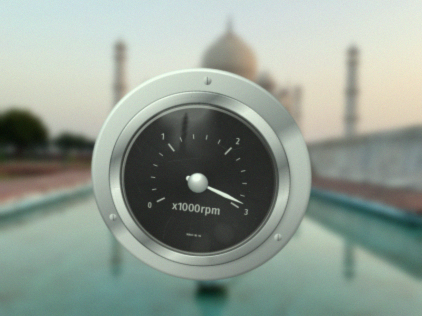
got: 2900 rpm
